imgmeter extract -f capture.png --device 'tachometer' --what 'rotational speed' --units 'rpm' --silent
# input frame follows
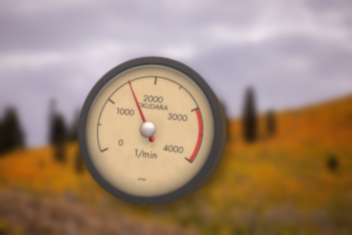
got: 1500 rpm
